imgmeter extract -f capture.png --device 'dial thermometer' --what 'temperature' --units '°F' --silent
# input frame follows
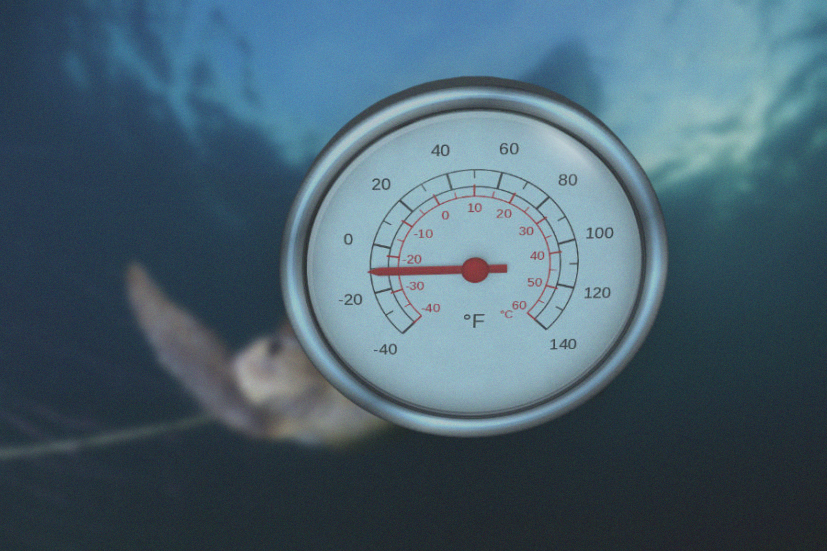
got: -10 °F
